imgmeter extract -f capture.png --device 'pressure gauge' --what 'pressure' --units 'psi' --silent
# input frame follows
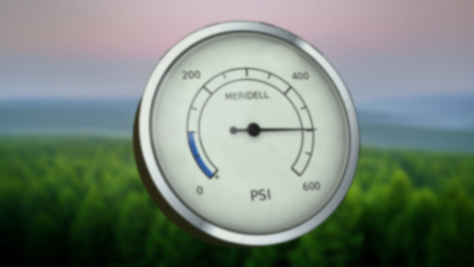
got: 500 psi
